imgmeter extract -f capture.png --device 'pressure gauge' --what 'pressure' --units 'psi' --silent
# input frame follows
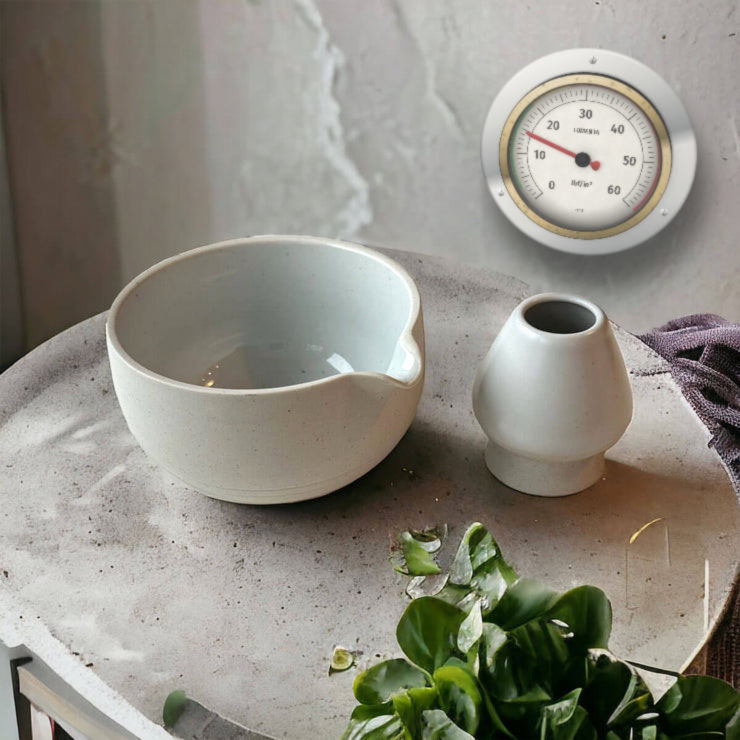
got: 15 psi
